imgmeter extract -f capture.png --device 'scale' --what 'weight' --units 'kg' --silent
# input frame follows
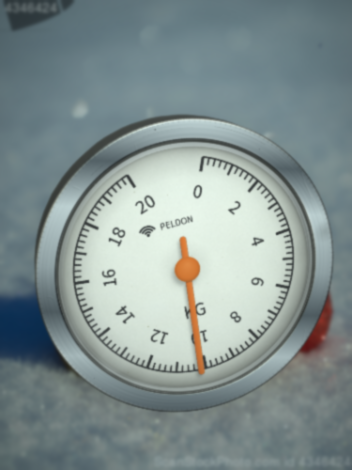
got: 10.2 kg
